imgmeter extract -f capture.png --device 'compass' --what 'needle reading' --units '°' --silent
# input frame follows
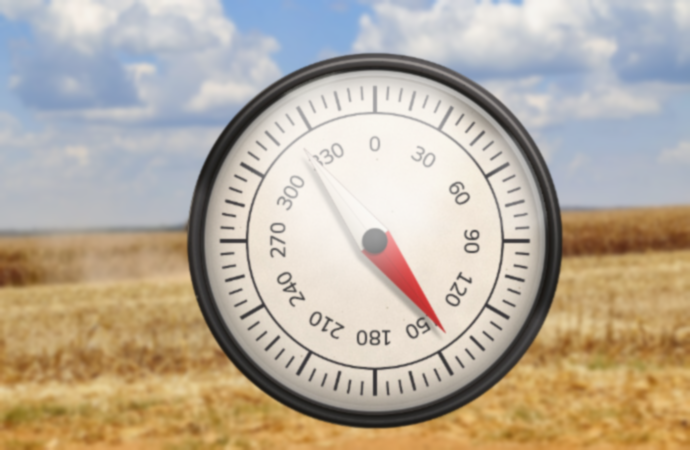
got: 142.5 °
